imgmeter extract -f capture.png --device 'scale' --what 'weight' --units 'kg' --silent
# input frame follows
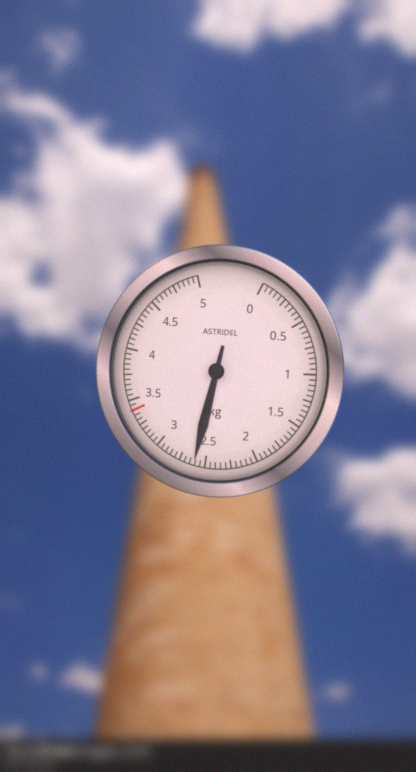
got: 2.6 kg
